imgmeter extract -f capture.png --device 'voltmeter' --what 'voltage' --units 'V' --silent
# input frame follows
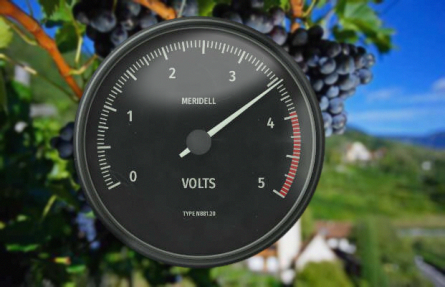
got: 3.55 V
